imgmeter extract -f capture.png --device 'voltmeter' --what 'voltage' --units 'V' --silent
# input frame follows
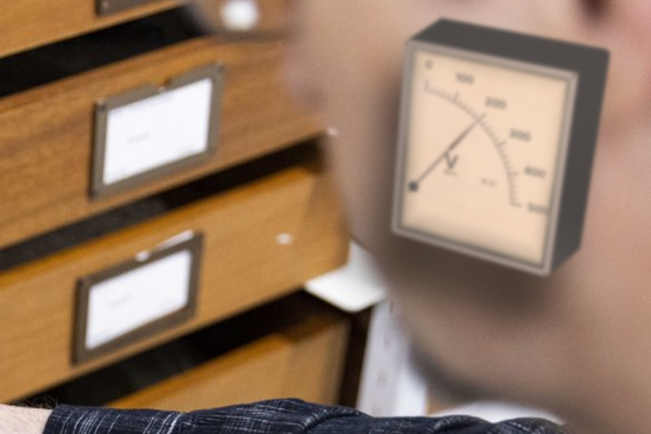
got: 200 V
